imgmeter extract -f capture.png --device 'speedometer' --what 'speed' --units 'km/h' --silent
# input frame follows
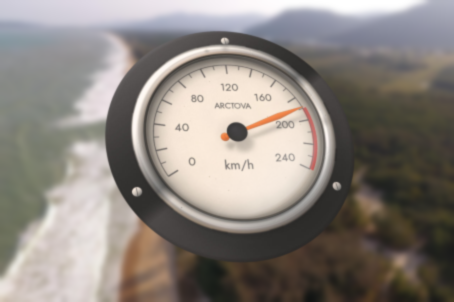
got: 190 km/h
